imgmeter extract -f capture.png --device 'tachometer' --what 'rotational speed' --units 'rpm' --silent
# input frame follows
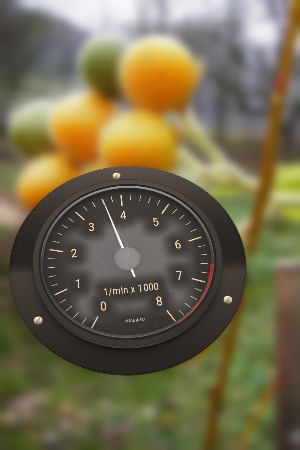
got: 3600 rpm
